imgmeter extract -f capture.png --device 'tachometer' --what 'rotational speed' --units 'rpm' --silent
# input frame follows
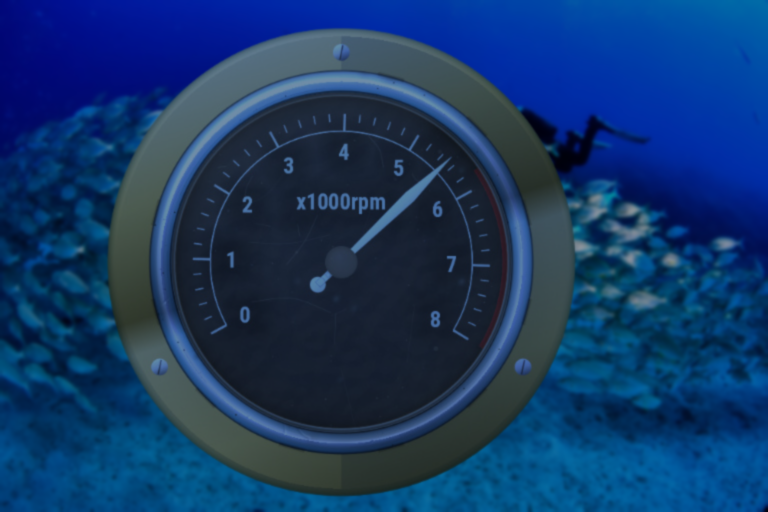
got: 5500 rpm
